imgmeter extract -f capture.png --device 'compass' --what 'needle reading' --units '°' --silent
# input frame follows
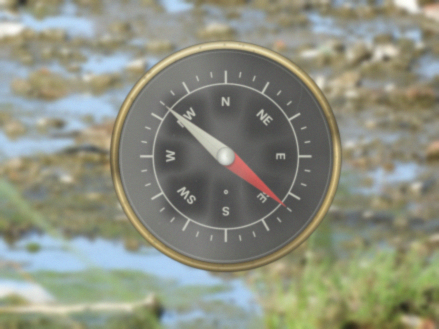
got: 130 °
